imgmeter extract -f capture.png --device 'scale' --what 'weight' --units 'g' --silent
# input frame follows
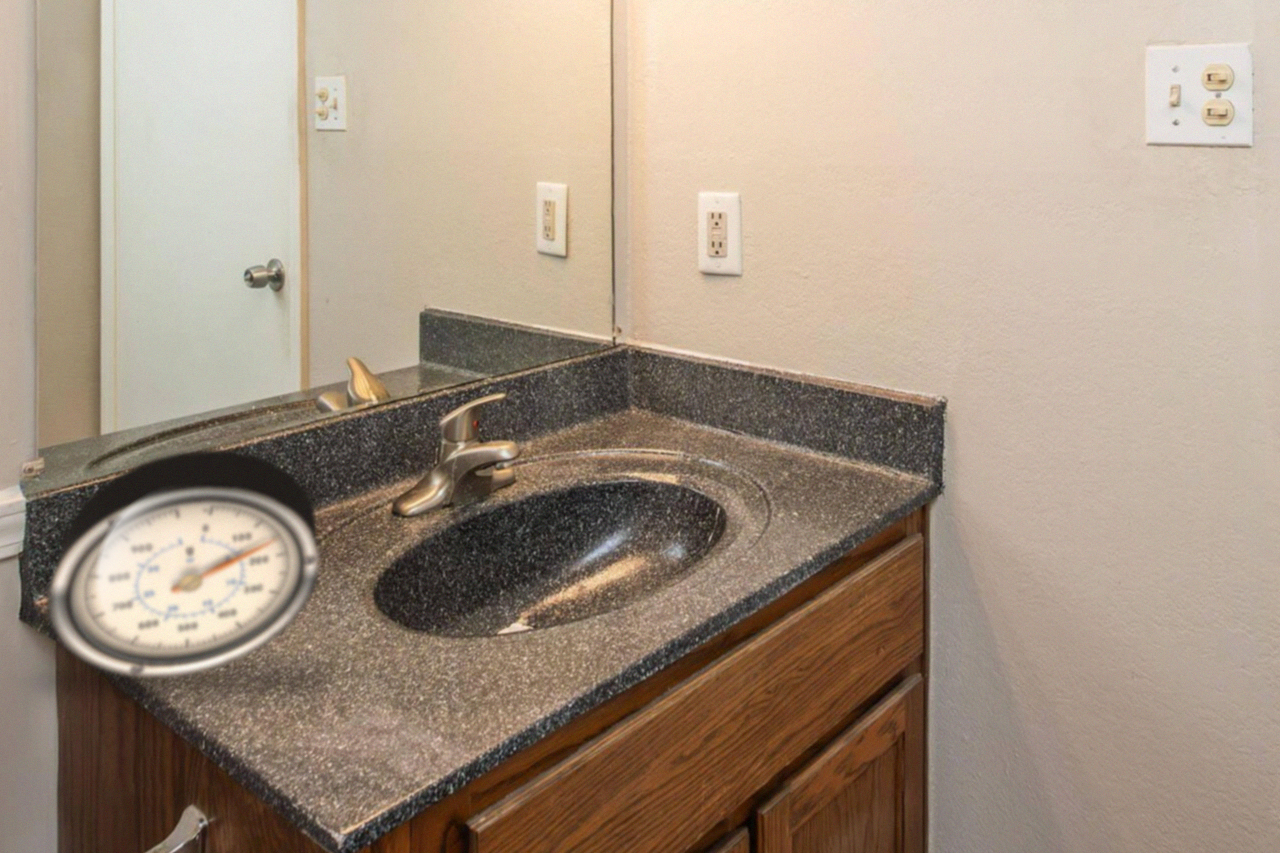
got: 150 g
